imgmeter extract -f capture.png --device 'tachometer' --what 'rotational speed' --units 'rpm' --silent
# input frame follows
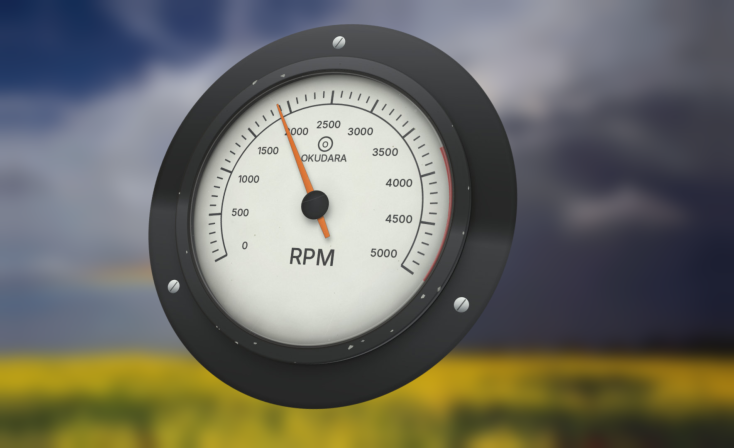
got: 1900 rpm
